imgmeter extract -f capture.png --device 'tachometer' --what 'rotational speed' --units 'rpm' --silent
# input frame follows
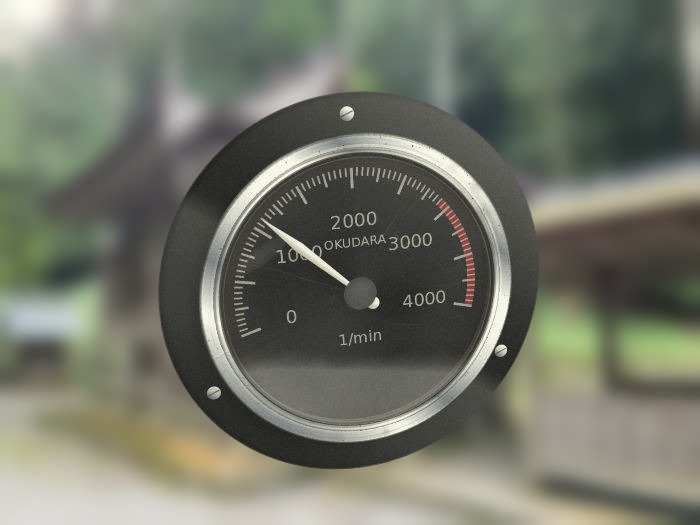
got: 1100 rpm
